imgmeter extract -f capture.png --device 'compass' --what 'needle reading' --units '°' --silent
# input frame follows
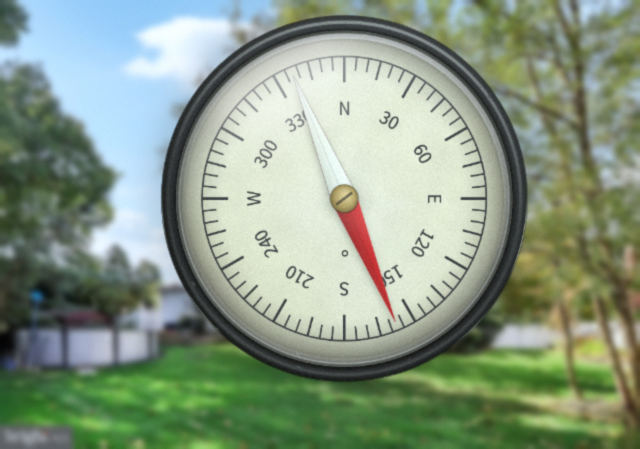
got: 157.5 °
